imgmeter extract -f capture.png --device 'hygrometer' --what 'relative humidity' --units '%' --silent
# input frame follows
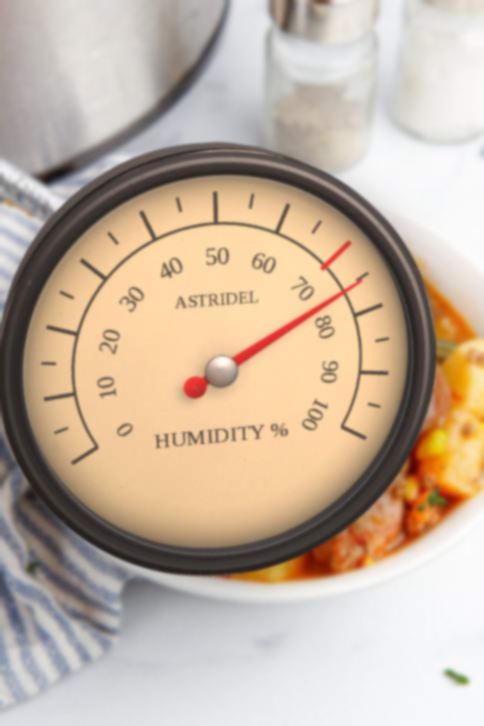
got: 75 %
